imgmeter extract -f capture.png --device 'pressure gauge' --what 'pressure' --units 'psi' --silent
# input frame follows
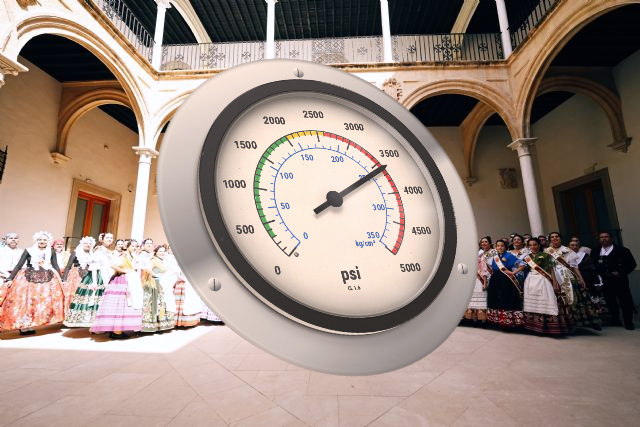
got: 3600 psi
